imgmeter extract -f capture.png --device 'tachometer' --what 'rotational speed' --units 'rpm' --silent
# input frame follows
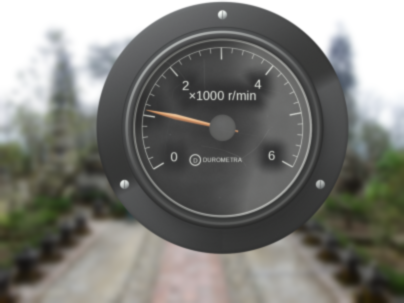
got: 1100 rpm
